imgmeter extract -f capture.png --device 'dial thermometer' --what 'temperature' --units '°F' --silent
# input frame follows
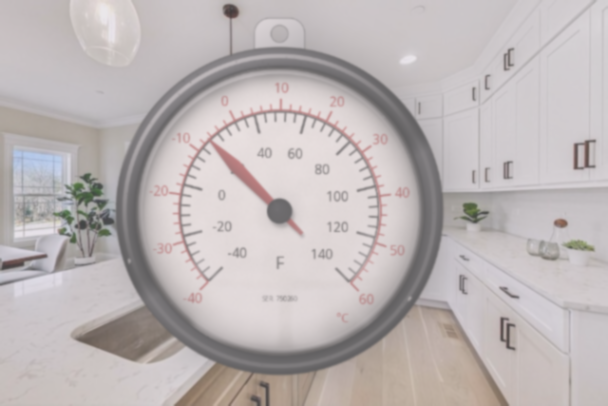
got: 20 °F
